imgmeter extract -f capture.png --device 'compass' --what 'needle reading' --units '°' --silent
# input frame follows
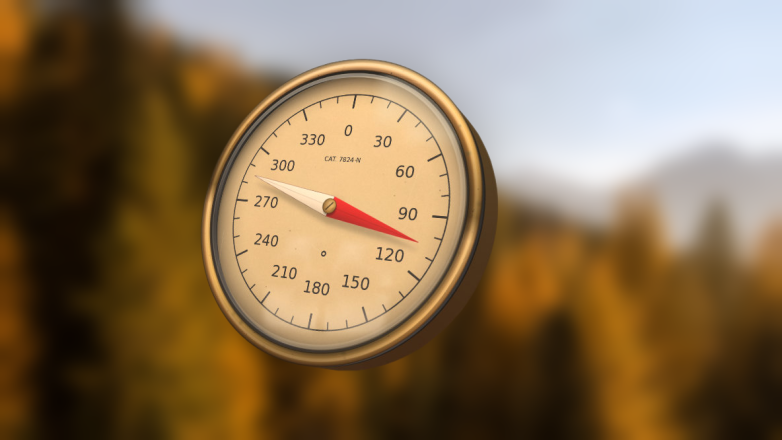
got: 105 °
